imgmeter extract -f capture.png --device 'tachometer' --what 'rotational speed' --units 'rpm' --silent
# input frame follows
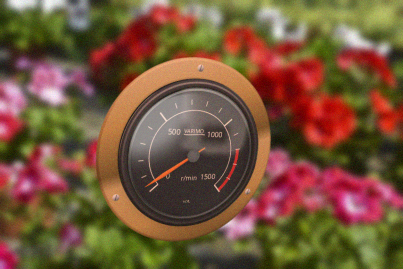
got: 50 rpm
